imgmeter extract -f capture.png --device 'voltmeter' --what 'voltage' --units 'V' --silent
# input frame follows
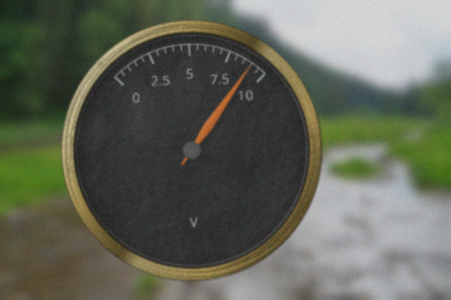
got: 9 V
